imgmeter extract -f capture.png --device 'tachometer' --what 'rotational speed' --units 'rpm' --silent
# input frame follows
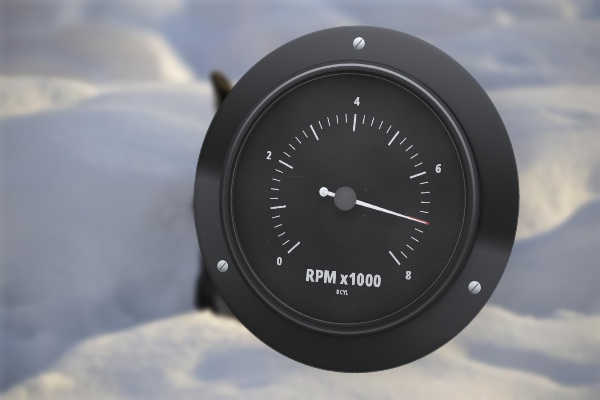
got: 7000 rpm
